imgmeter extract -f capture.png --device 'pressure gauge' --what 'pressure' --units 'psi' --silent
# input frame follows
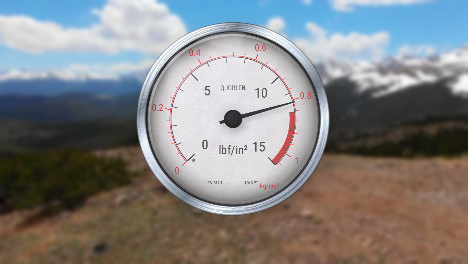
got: 11.5 psi
